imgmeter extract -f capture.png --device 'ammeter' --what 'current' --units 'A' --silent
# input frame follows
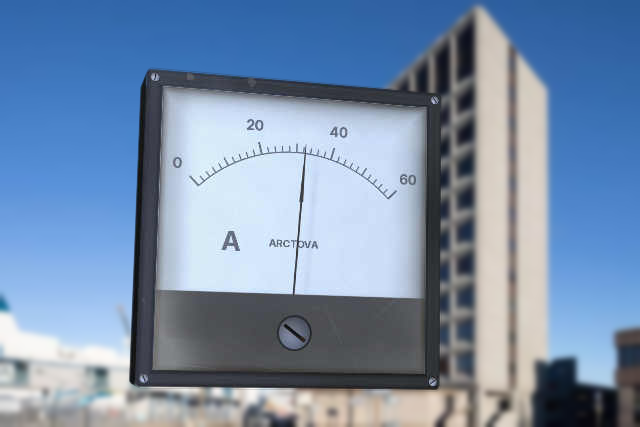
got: 32 A
